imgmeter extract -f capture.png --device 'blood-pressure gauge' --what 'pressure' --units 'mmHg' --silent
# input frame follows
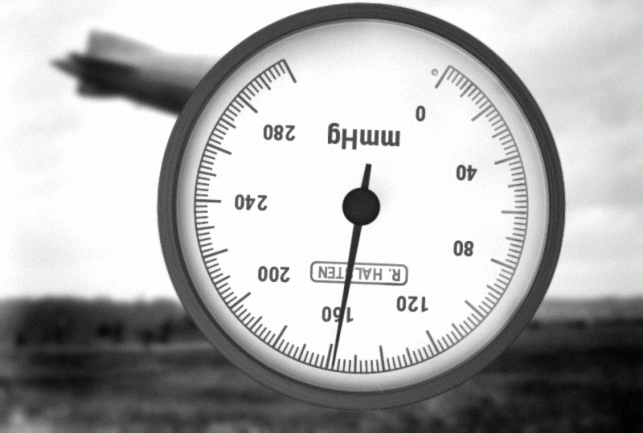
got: 158 mmHg
